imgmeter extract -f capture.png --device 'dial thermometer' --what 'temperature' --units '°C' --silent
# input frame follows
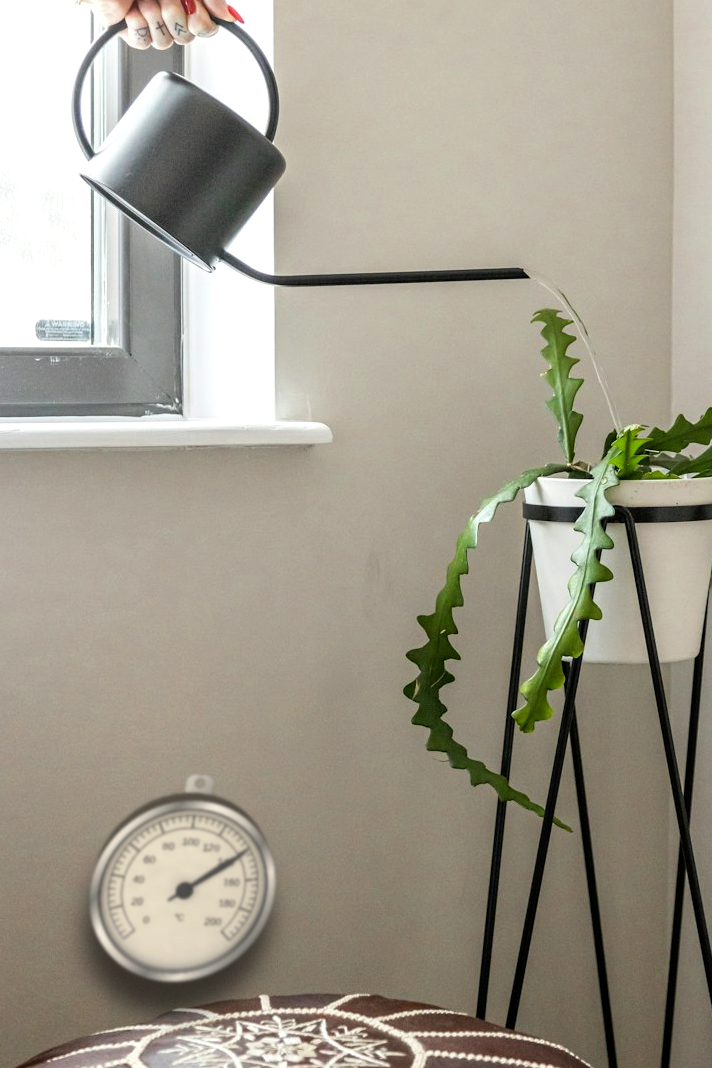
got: 140 °C
